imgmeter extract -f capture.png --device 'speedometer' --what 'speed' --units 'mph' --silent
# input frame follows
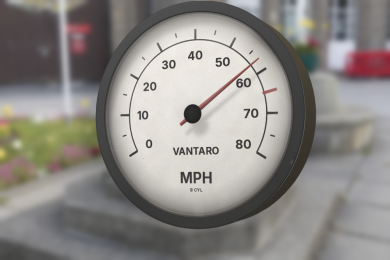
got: 57.5 mph
